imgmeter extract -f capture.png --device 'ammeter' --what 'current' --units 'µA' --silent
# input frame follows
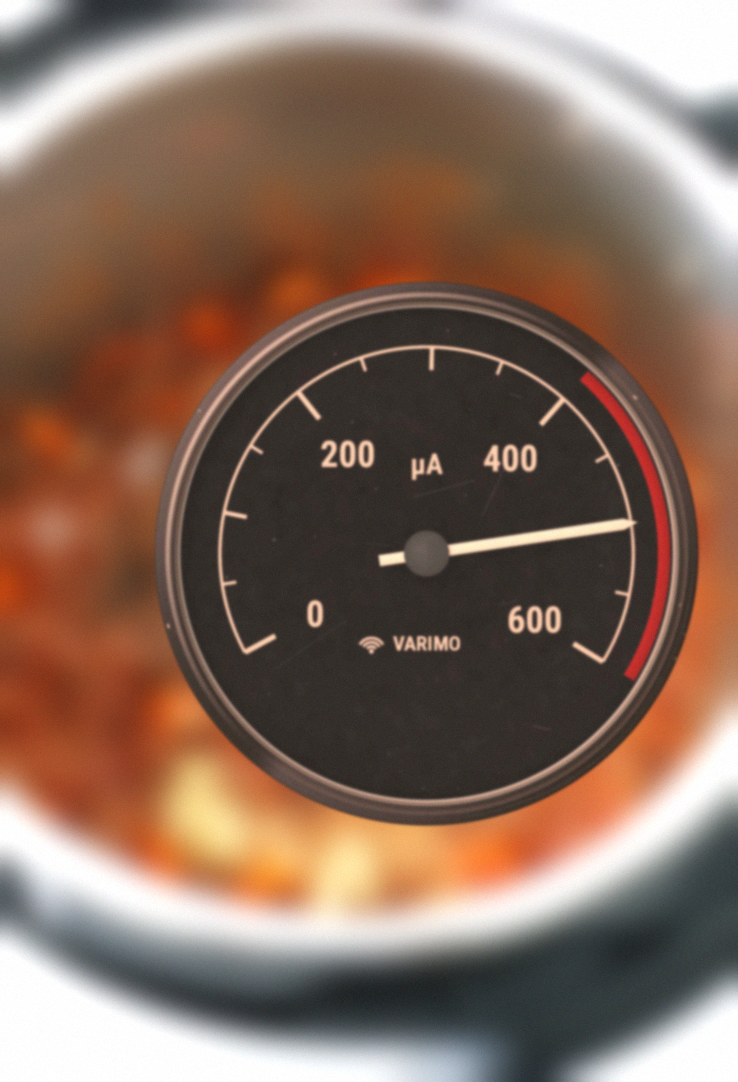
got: 500 µA
